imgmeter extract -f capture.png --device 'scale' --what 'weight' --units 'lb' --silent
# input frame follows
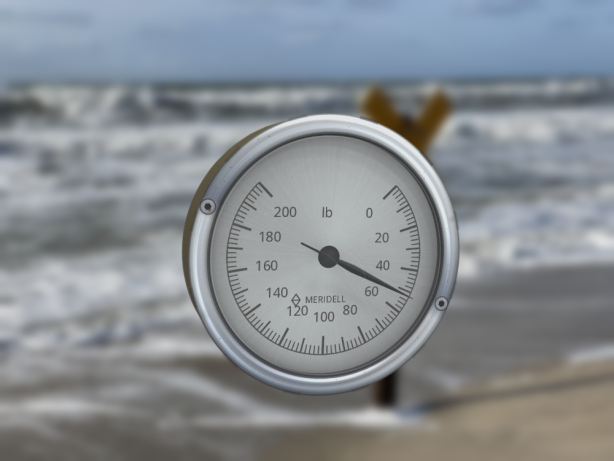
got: 52 lb
